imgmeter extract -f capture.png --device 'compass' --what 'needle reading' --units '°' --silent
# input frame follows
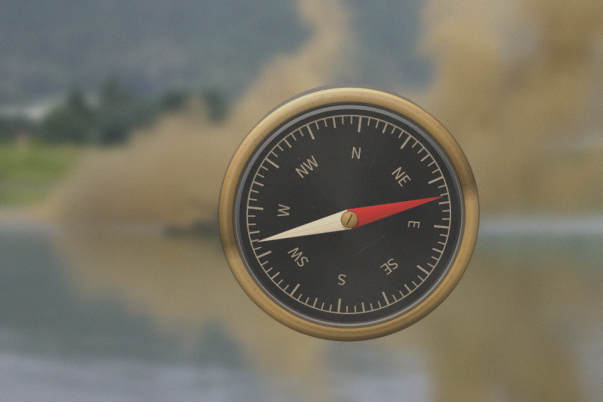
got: 70 °
